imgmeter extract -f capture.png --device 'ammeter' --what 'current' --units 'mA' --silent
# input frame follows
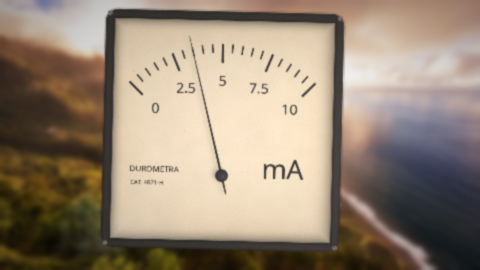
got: 3.5 mA
